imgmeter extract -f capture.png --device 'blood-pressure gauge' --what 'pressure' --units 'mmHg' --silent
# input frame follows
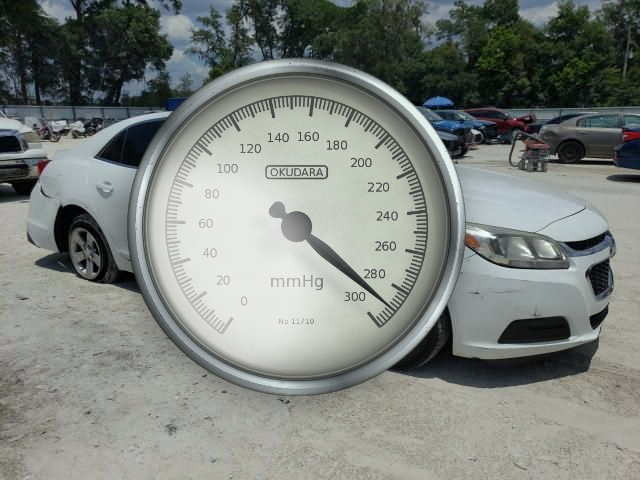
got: 290 mmHg
